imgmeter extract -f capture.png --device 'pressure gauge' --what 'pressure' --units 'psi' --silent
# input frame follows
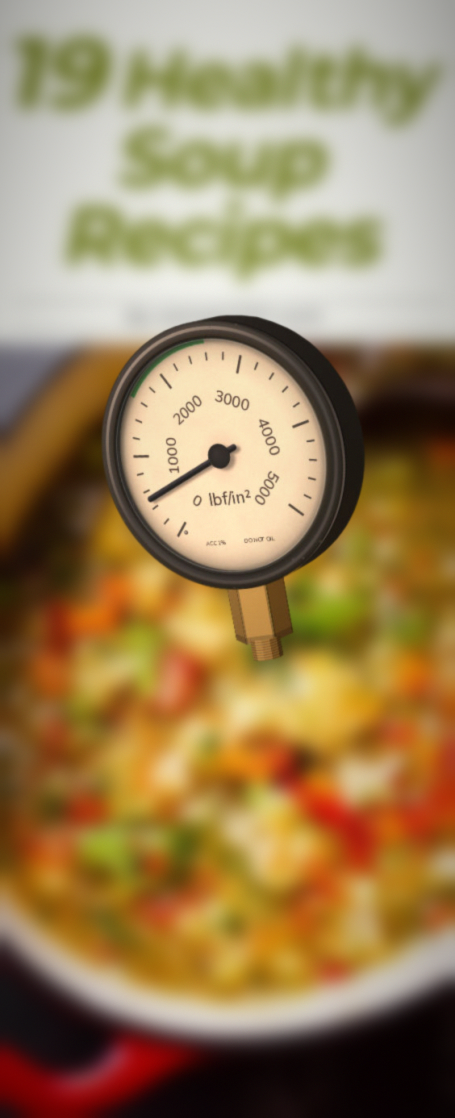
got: 500 psi
